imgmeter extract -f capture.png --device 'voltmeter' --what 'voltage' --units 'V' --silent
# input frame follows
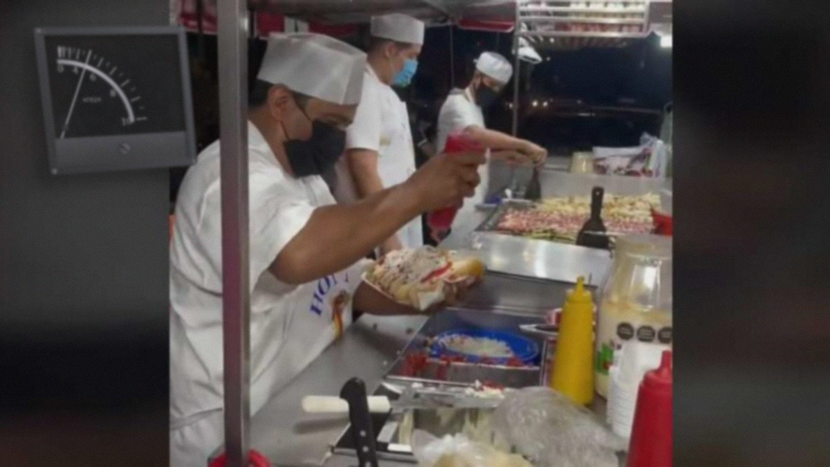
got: 5 V
